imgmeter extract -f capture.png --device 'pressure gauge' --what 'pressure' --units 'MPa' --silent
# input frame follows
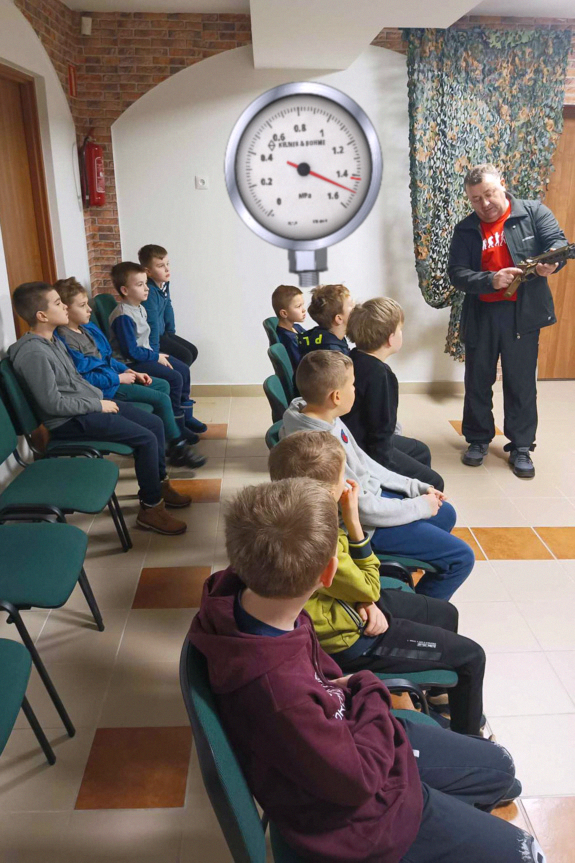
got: 1.5 MPa
